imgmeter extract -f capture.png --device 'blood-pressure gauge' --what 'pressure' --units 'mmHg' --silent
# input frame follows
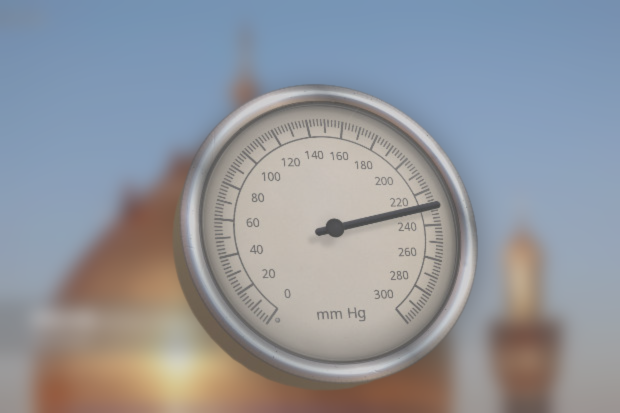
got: 230 mmHg
